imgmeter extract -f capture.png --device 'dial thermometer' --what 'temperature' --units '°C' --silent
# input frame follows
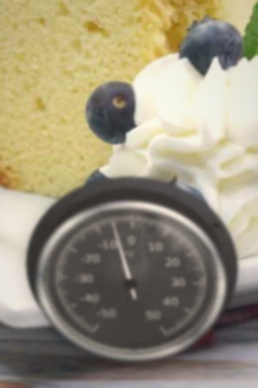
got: -5 °C
